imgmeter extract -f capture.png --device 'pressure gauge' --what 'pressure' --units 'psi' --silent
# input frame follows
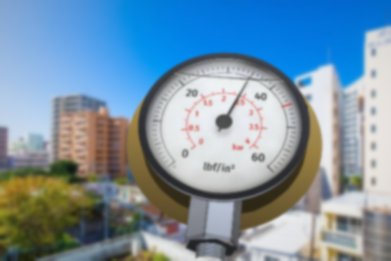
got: 35 psi
